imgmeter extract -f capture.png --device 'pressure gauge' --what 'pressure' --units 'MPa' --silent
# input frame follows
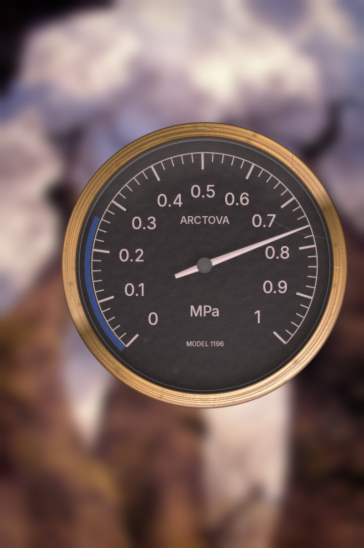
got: 0.76 MPa
